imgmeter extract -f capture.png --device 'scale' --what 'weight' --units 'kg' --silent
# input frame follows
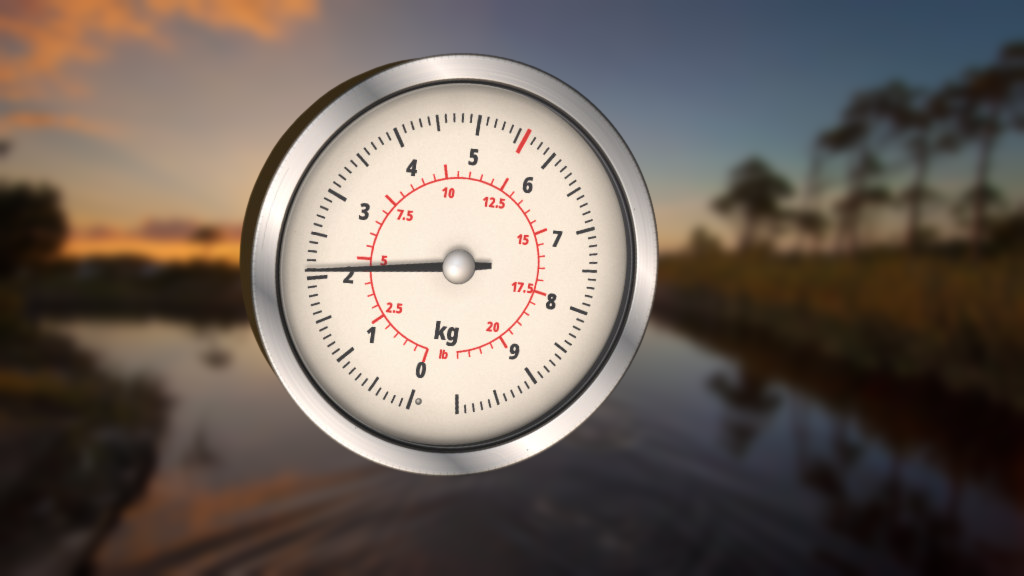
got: 2.1 kg
